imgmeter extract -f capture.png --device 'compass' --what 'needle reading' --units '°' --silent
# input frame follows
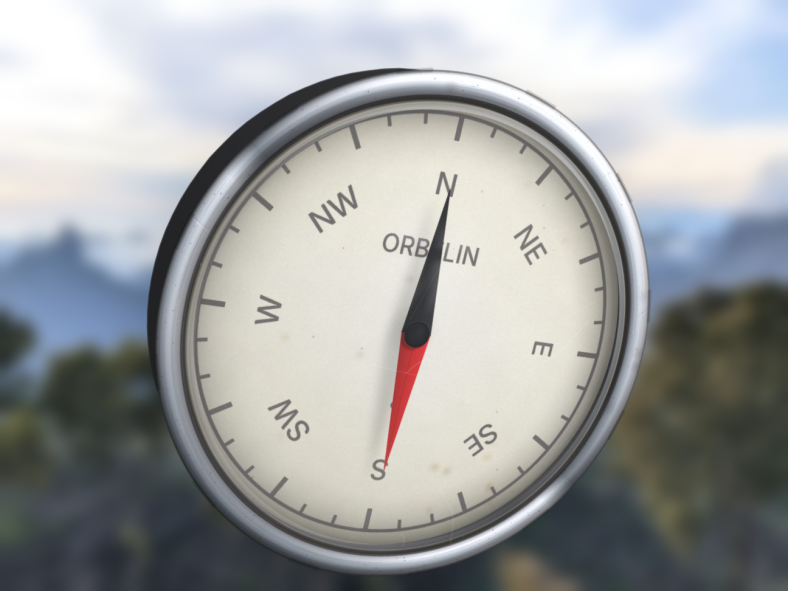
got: 180 °
